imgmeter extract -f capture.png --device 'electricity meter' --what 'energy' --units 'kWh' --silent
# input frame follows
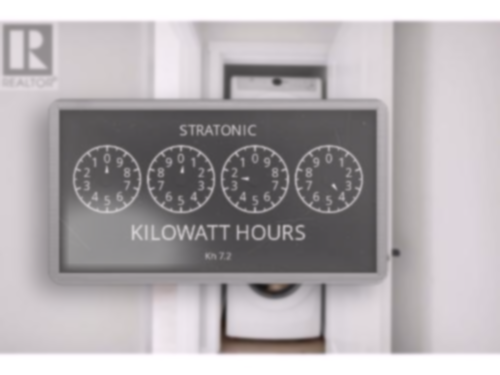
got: 24 kWh
